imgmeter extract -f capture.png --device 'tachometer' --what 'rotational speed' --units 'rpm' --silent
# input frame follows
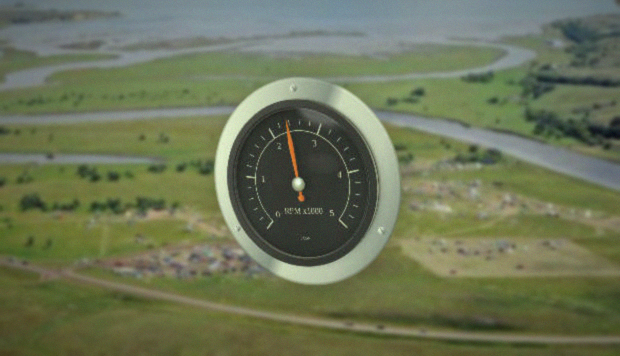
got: 2400 rpm
